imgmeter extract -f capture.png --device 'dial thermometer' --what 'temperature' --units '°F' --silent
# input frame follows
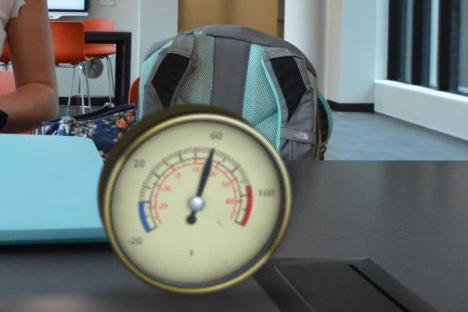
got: 60 °F
